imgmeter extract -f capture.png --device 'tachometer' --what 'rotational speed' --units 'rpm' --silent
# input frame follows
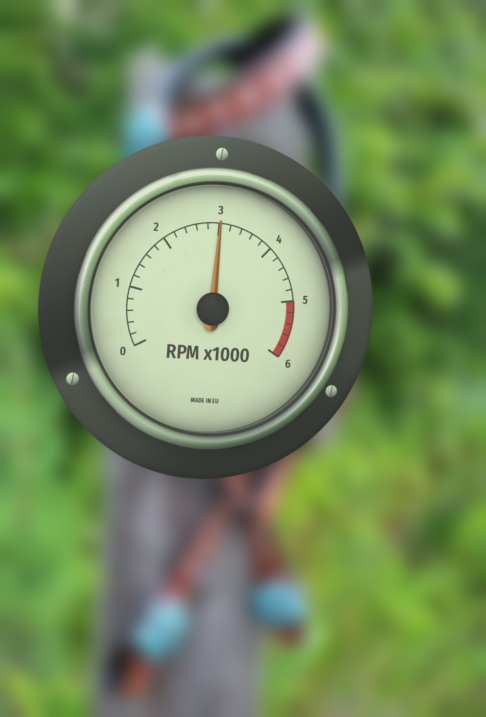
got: 3000 rpm
